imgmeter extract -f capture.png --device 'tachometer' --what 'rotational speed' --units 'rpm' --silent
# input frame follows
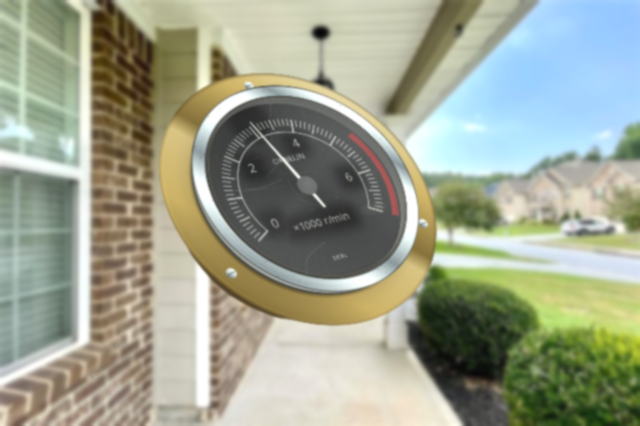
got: 3000 rpm
